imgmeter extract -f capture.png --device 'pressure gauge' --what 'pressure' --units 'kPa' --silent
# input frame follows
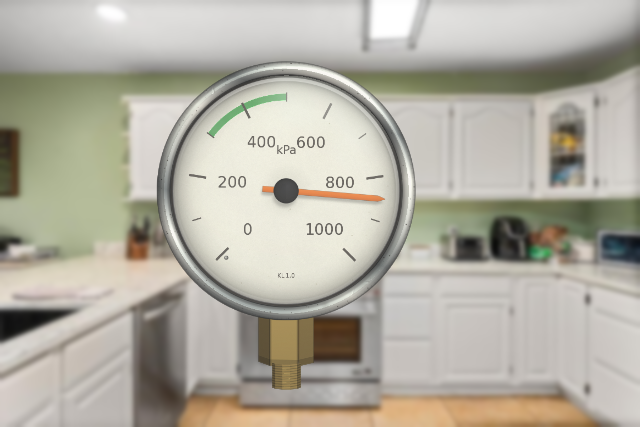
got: 850 kPa
